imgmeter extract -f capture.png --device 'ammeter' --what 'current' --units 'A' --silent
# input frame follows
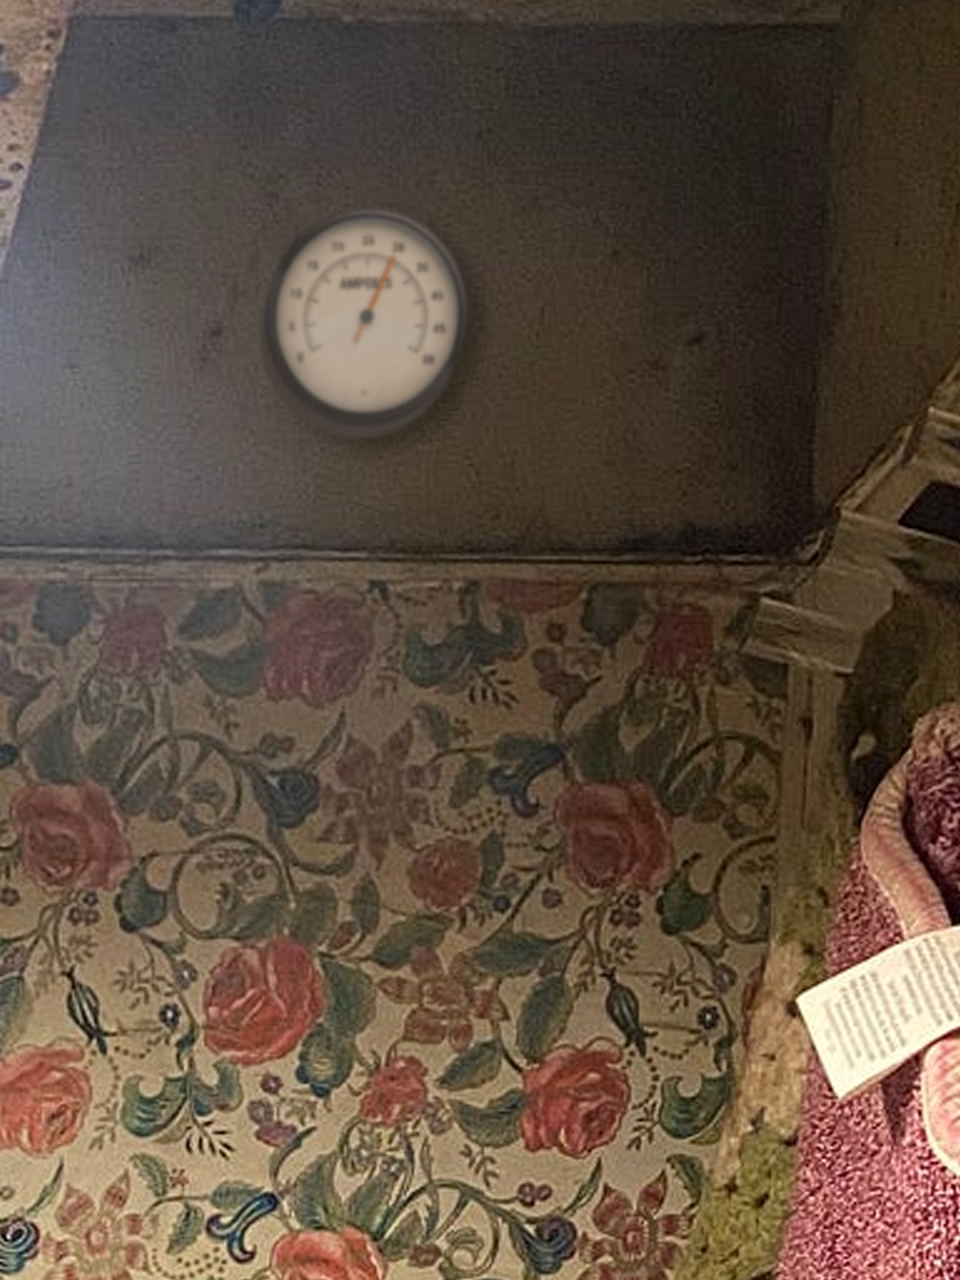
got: 30 A
